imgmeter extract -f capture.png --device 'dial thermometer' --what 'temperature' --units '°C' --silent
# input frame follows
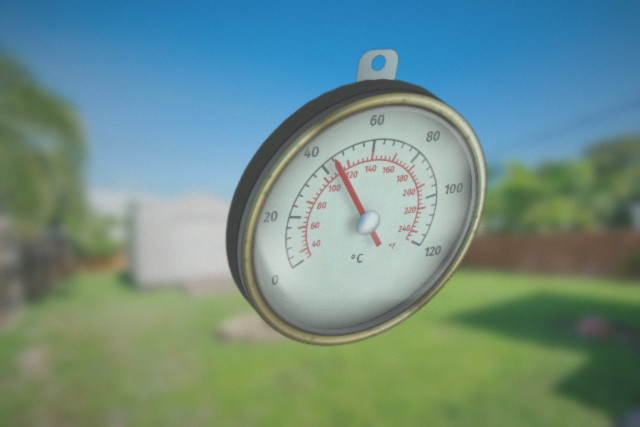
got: 44 °C
